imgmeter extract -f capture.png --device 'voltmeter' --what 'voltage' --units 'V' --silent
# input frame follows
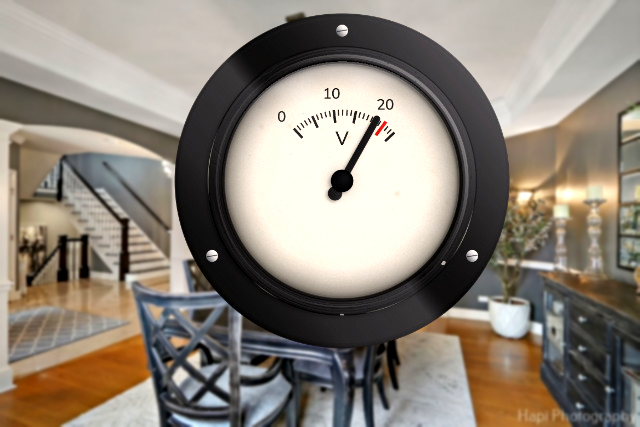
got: 20 V
